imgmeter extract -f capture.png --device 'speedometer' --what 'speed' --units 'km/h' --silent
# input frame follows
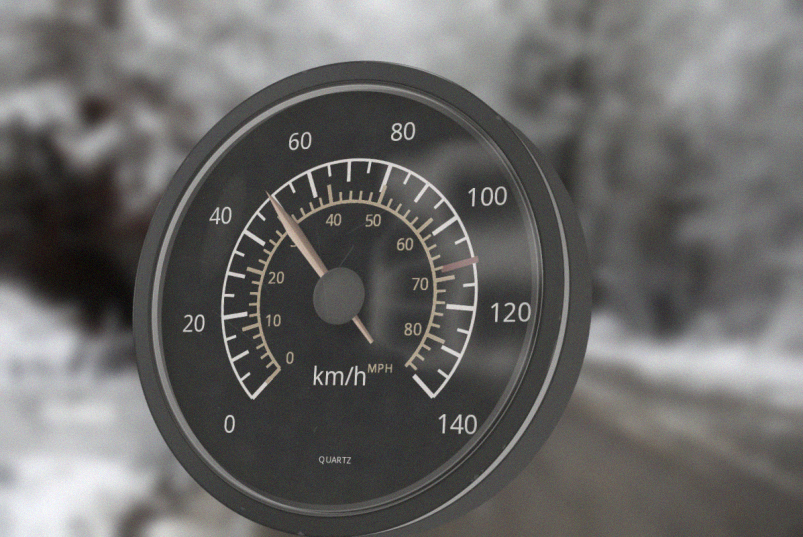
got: 50 km/h
